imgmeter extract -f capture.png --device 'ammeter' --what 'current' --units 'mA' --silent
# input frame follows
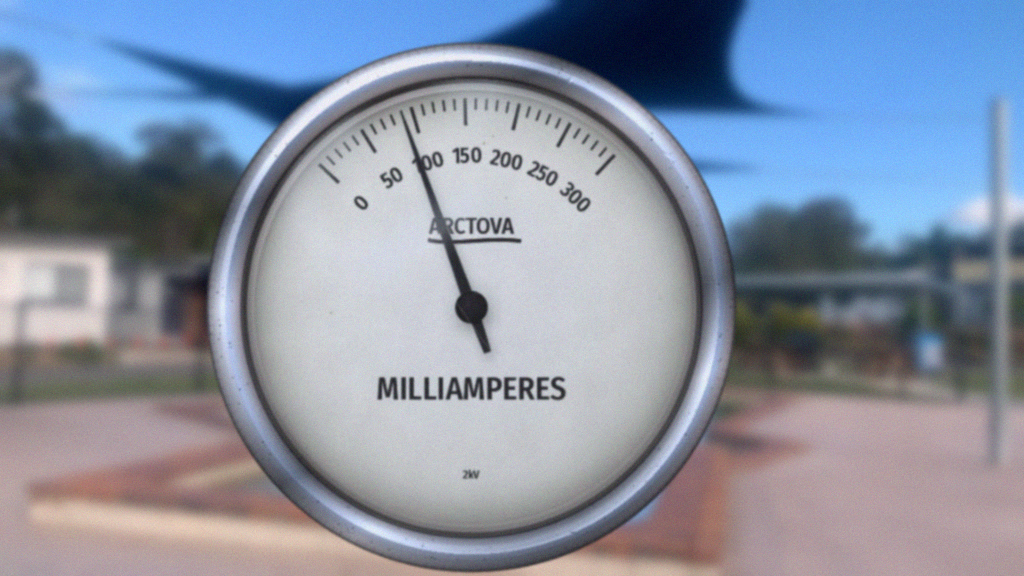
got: 90 mA
